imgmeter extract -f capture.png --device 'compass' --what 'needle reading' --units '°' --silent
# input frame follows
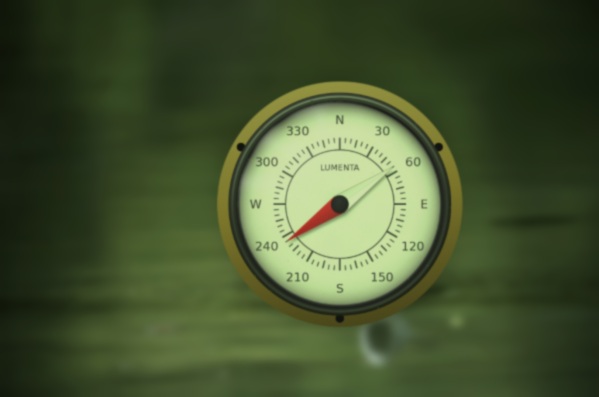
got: 235 °
